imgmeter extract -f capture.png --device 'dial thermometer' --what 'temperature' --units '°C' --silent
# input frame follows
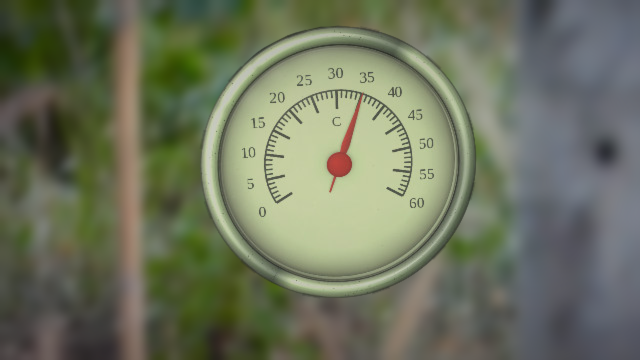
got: 35 °C
